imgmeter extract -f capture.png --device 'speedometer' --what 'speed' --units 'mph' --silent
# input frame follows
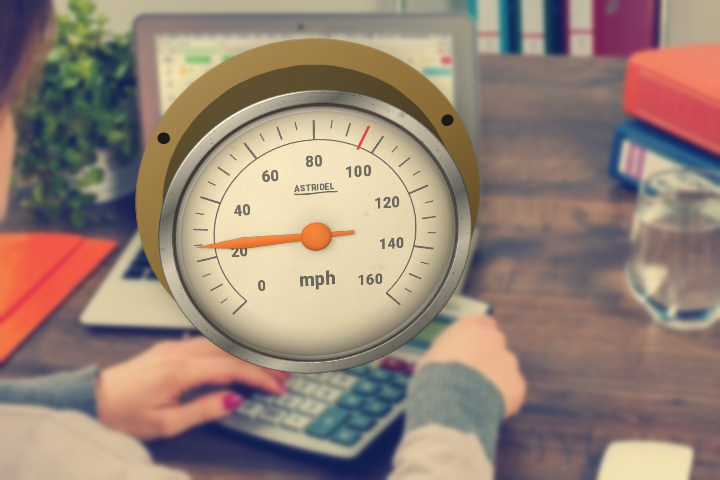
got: 25 mph
